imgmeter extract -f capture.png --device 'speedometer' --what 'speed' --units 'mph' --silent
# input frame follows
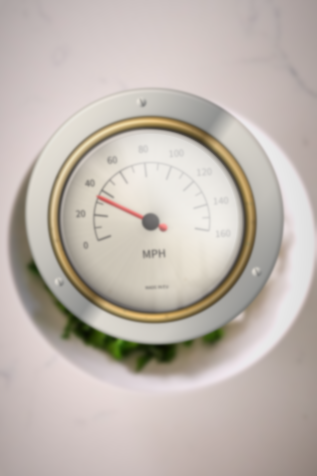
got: 35 mph
